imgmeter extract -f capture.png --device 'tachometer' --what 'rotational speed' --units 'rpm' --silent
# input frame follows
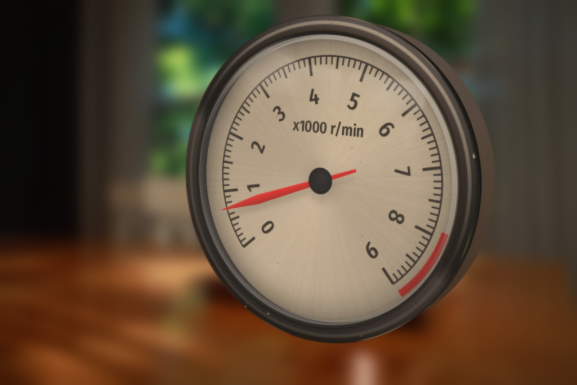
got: 700 rpm
